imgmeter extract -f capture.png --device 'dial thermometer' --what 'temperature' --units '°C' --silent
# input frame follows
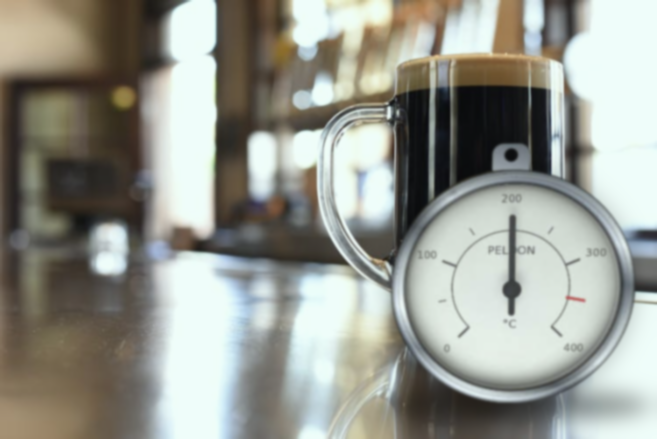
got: 200 °C
